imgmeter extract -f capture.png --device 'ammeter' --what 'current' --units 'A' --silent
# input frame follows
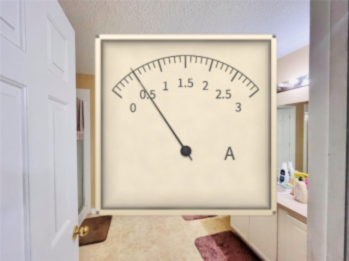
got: 0.5 A
